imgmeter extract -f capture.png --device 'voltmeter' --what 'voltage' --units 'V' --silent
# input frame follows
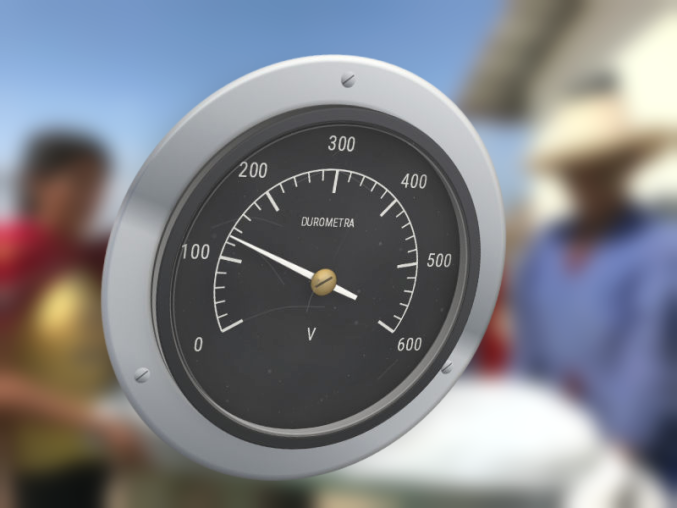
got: 130 V
